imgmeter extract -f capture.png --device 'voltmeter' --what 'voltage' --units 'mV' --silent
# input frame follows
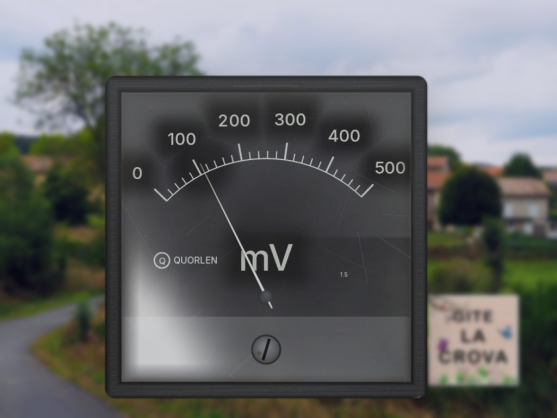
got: 110 mV
